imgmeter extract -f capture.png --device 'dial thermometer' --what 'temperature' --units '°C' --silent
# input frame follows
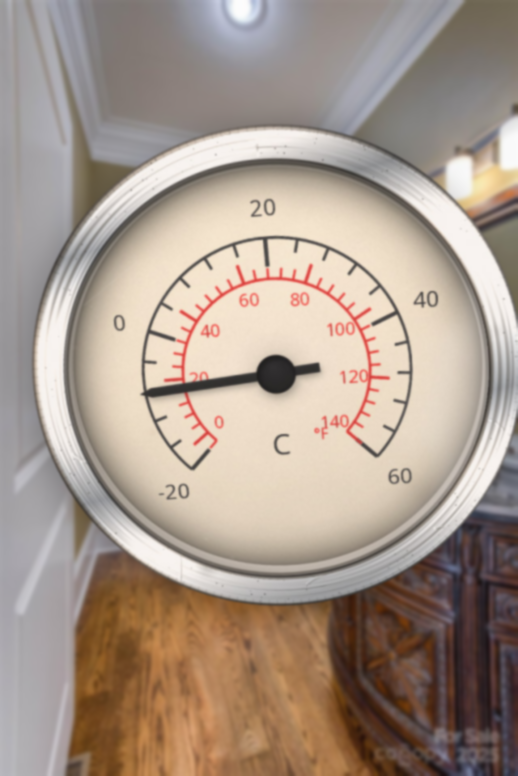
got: -8 °C
